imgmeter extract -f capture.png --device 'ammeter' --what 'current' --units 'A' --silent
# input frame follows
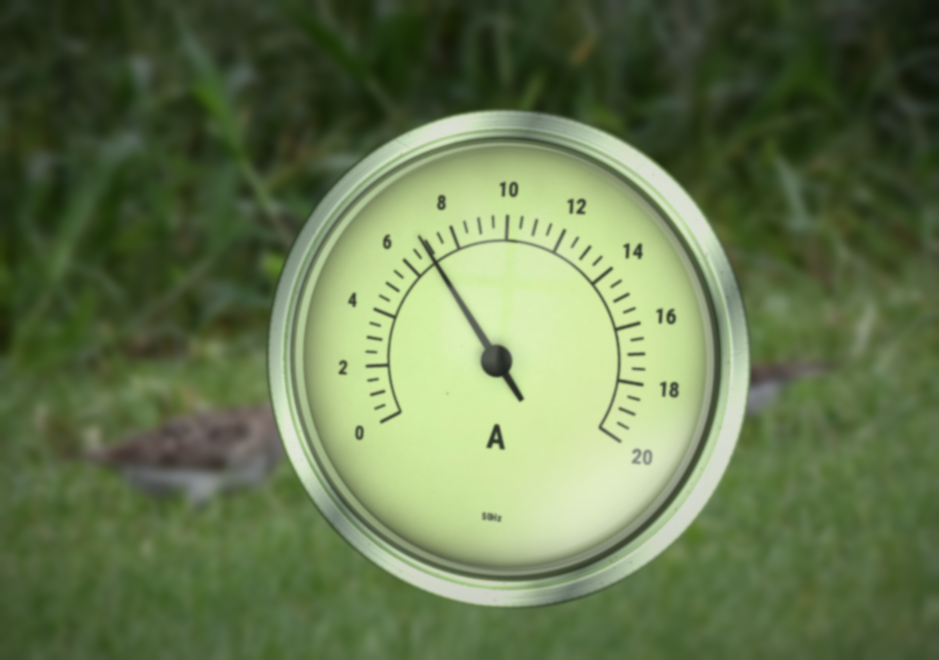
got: 7 A
